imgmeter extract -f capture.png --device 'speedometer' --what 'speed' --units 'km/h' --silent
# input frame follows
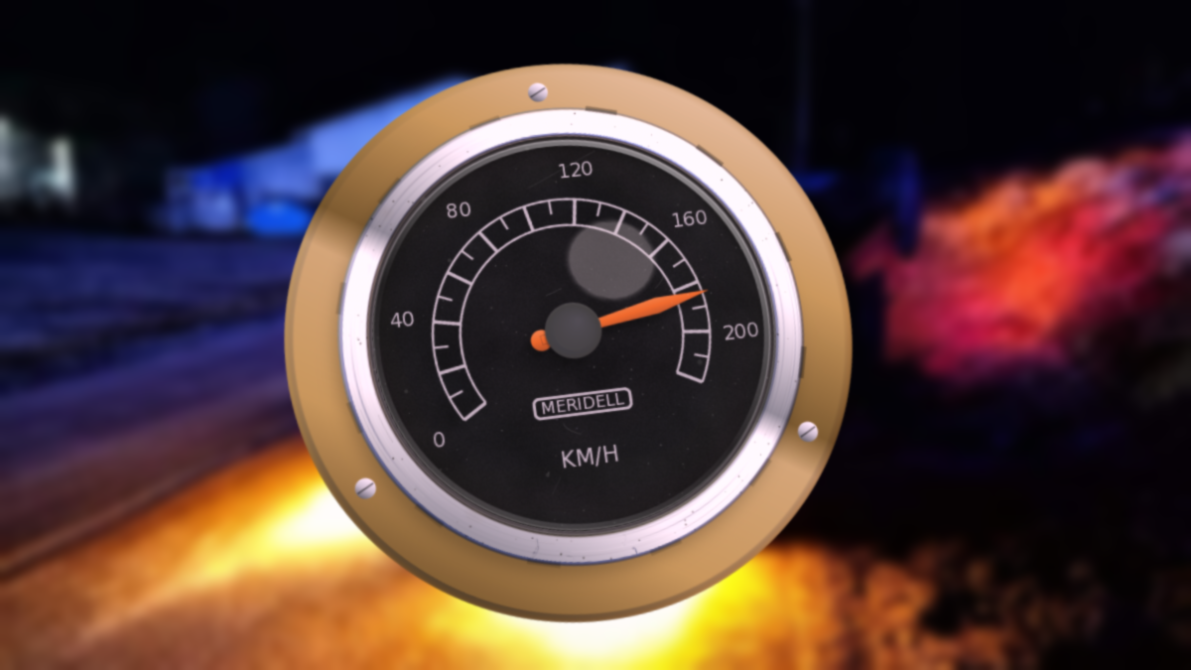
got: 185 km/h
